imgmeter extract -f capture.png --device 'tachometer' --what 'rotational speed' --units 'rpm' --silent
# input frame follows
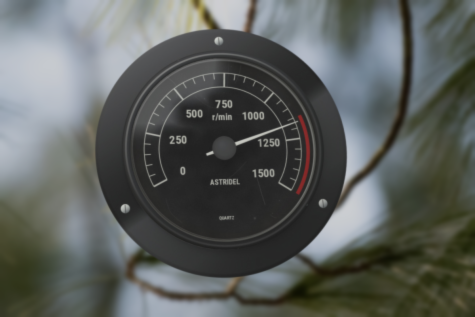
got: 1175 rpm
